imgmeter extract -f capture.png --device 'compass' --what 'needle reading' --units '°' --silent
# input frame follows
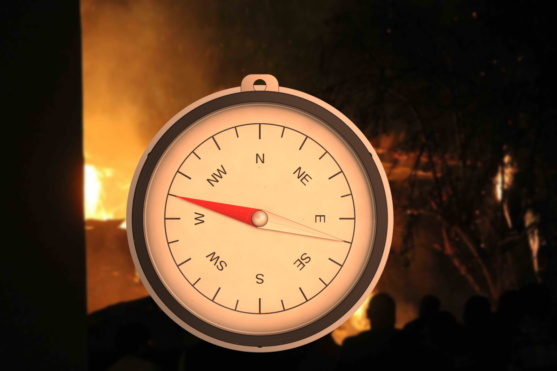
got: 285 °
